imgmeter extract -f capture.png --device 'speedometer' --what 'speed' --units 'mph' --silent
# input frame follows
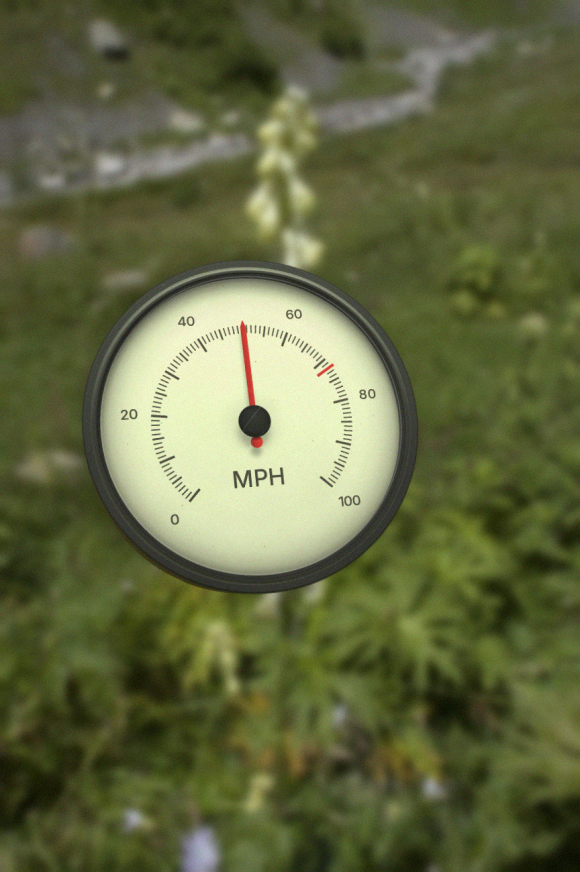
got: 50 mph
